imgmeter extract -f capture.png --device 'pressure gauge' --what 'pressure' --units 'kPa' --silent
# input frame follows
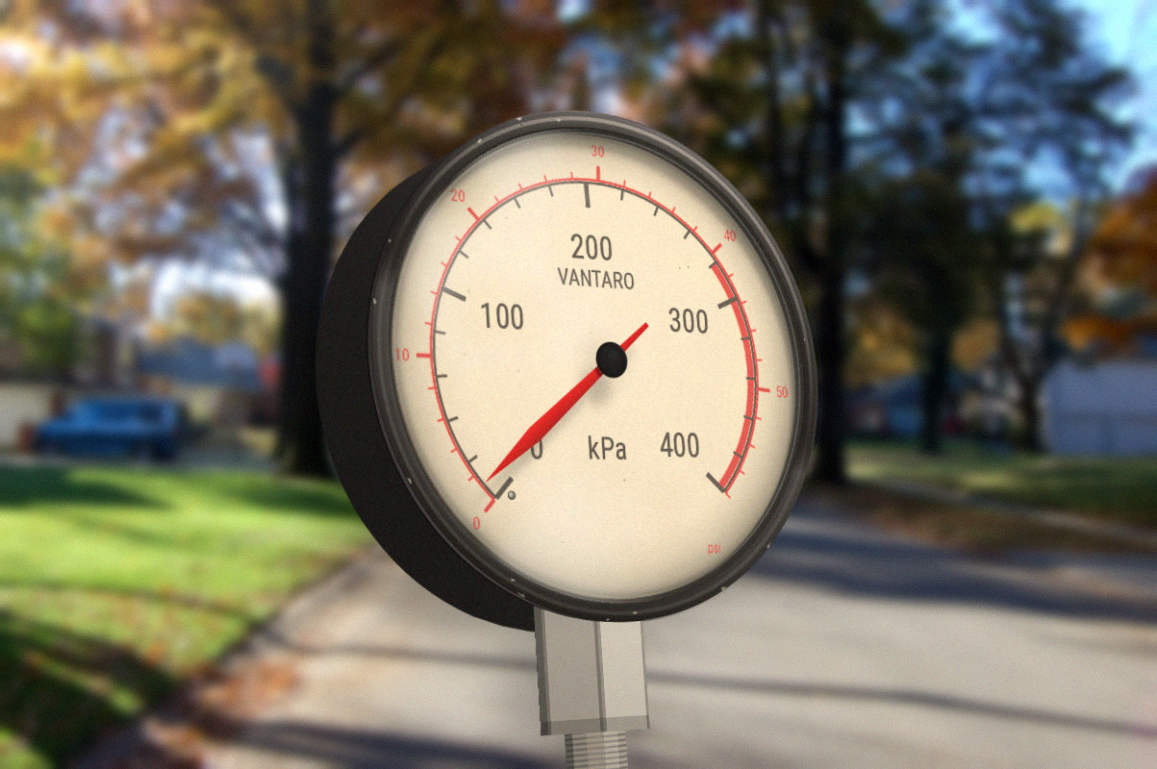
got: 10 kPa
